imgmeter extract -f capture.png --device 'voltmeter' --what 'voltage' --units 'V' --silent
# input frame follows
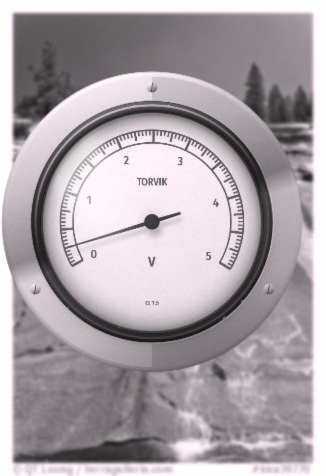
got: 0.25 V
